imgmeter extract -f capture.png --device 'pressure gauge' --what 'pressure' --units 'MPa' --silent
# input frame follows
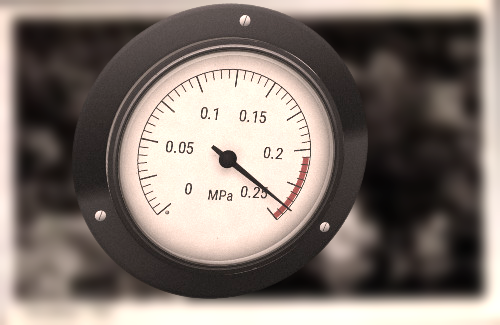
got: 0.24 MPa
